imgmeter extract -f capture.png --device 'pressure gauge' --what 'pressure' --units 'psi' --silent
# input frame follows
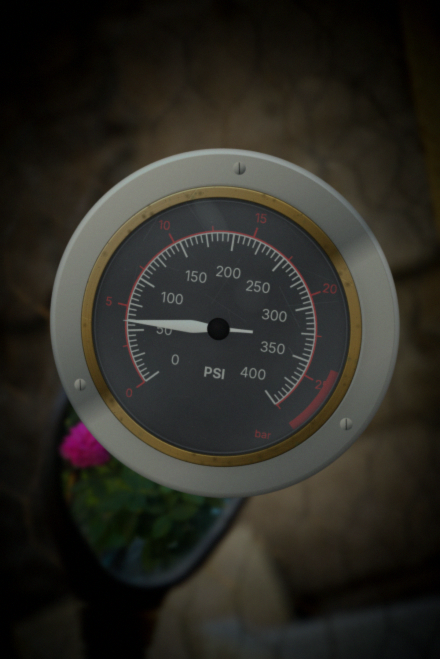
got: 60 psi
